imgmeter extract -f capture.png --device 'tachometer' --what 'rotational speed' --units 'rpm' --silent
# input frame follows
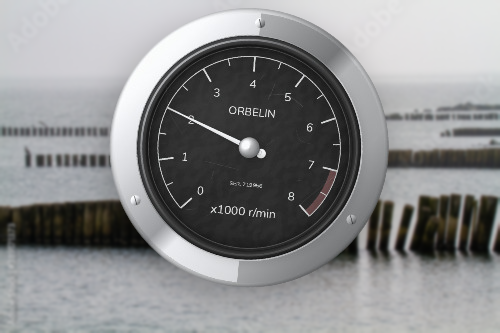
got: 2000 rpm
